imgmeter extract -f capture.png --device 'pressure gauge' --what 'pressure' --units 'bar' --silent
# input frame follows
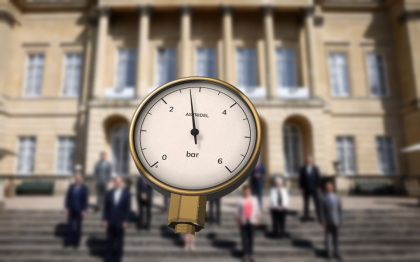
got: 2.75 bar
